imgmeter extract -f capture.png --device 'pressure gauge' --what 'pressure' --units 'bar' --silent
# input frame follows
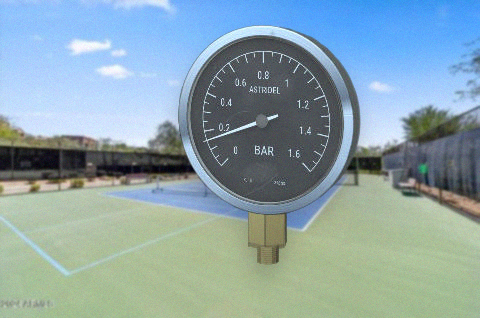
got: 0.15 bar
